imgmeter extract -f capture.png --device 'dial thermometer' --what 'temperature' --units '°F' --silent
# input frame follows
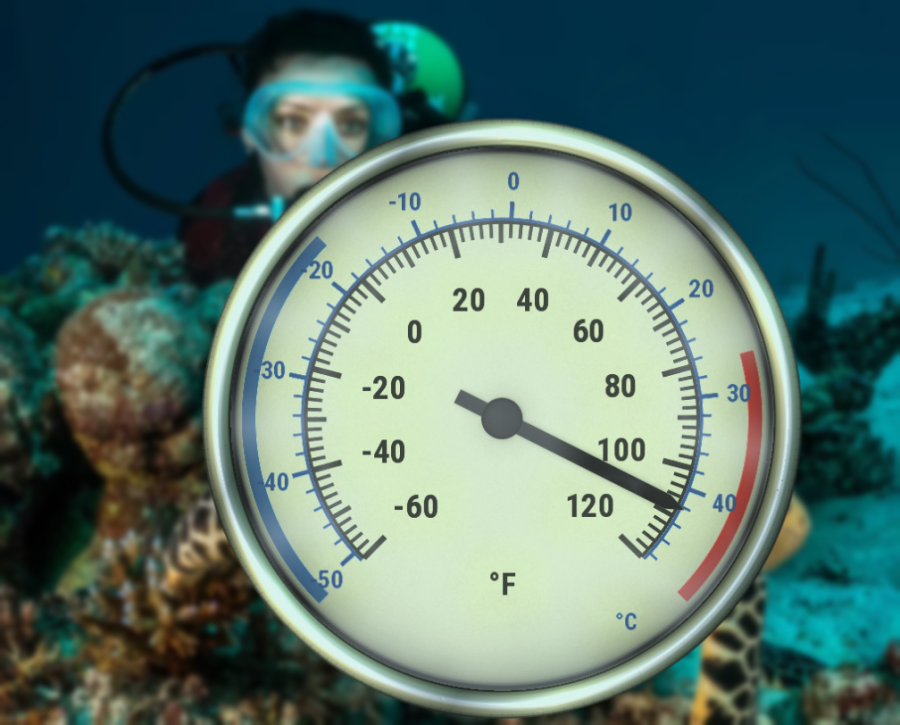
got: 108 °F
